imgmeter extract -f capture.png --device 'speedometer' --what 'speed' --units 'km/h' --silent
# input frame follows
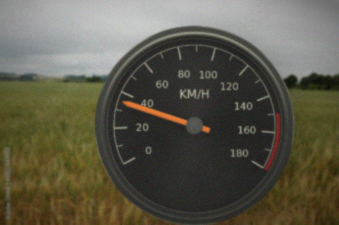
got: 35 km/h
